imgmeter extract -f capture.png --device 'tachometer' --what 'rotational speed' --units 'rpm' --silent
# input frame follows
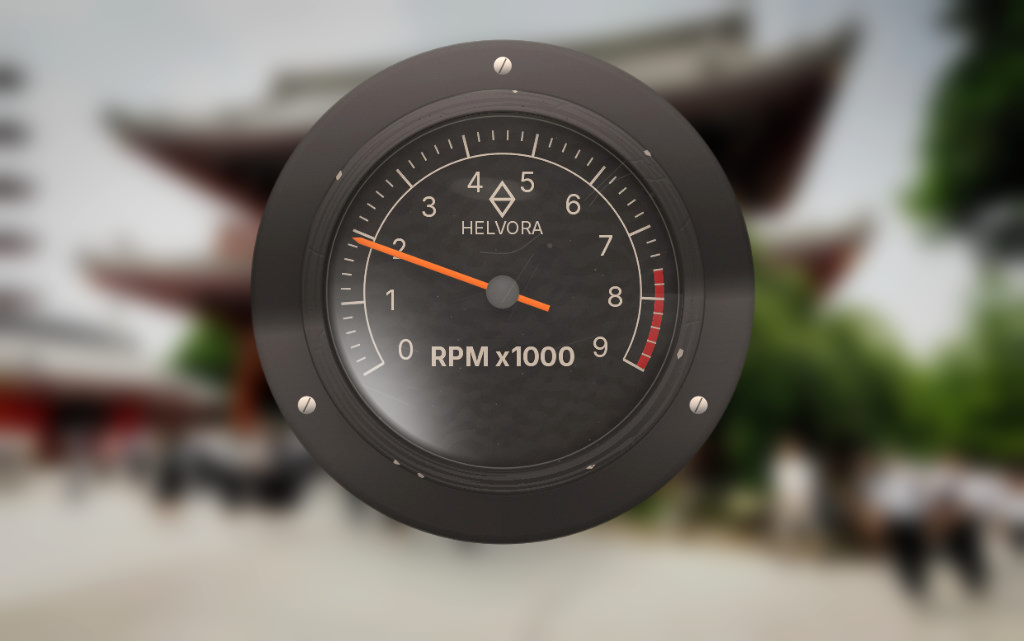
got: 1900 rpm
